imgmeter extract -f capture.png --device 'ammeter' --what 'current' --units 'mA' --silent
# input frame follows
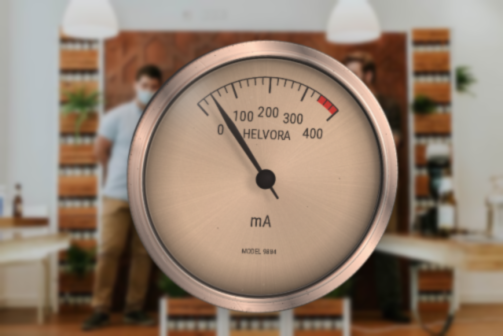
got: 40 mA
